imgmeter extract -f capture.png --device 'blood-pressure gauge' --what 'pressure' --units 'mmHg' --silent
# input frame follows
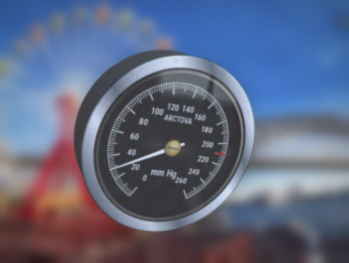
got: 30 mmHg
